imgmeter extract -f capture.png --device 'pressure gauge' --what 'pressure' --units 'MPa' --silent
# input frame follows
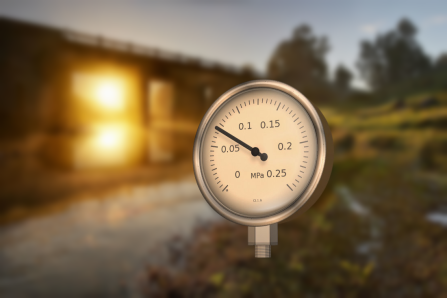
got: 0.07 MPa
